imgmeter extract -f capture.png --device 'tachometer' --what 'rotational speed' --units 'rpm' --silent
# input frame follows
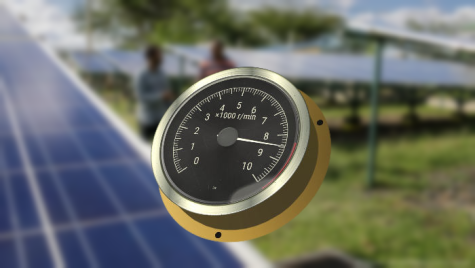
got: 8500 rpm
